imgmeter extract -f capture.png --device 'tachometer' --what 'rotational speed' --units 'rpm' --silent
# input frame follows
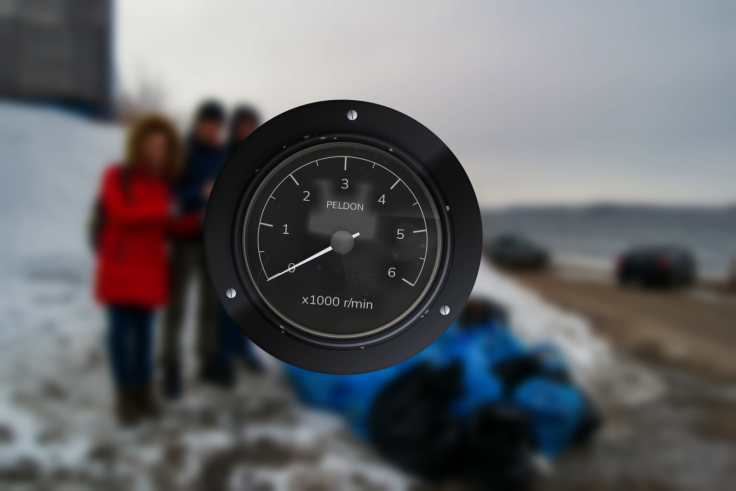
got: 0 rpm
